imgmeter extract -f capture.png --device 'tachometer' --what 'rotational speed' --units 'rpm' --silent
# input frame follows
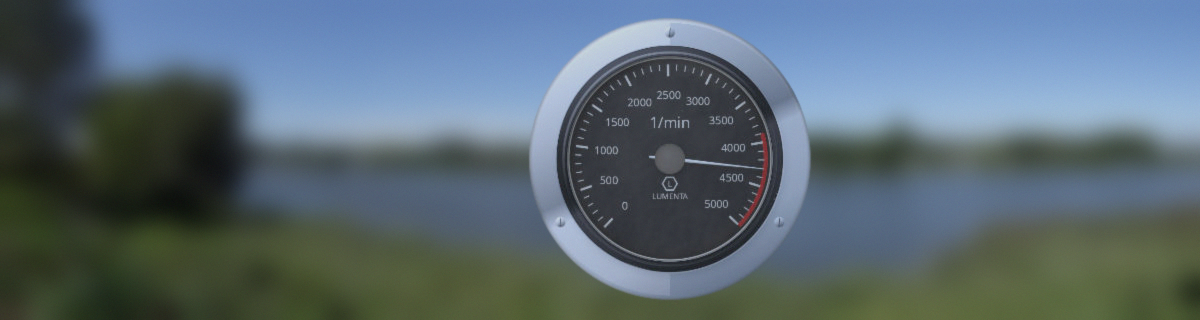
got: 4300 rpm
